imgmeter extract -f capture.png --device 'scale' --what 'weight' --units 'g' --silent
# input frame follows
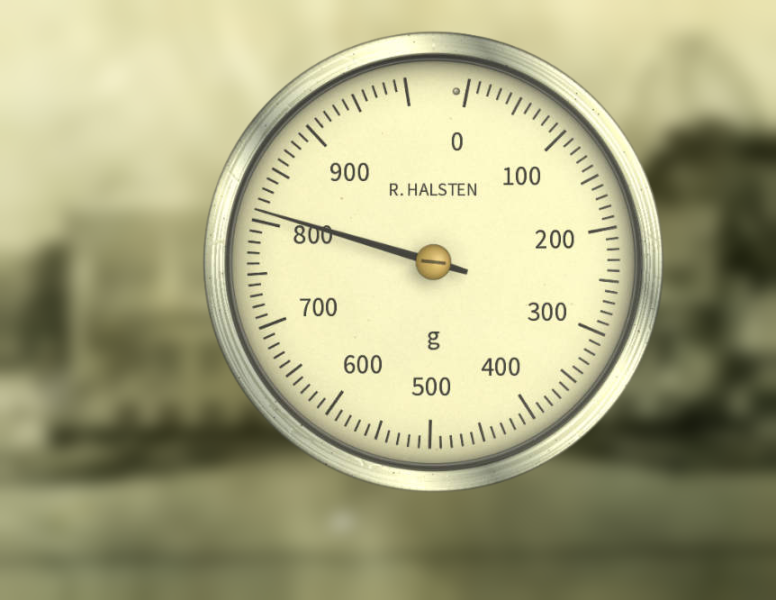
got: 810 g
